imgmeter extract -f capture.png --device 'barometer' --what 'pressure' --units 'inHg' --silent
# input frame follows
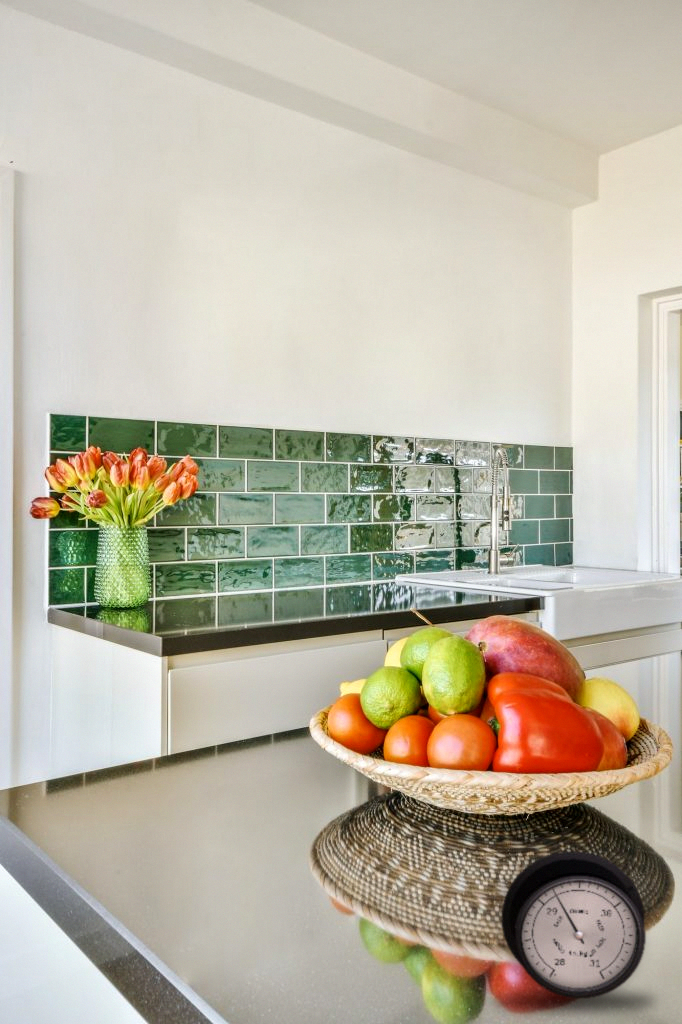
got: 29.2 inHg
